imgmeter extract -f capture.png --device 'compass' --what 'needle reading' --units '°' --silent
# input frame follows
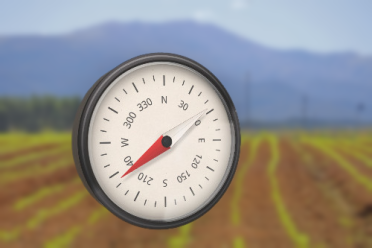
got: 235 °
